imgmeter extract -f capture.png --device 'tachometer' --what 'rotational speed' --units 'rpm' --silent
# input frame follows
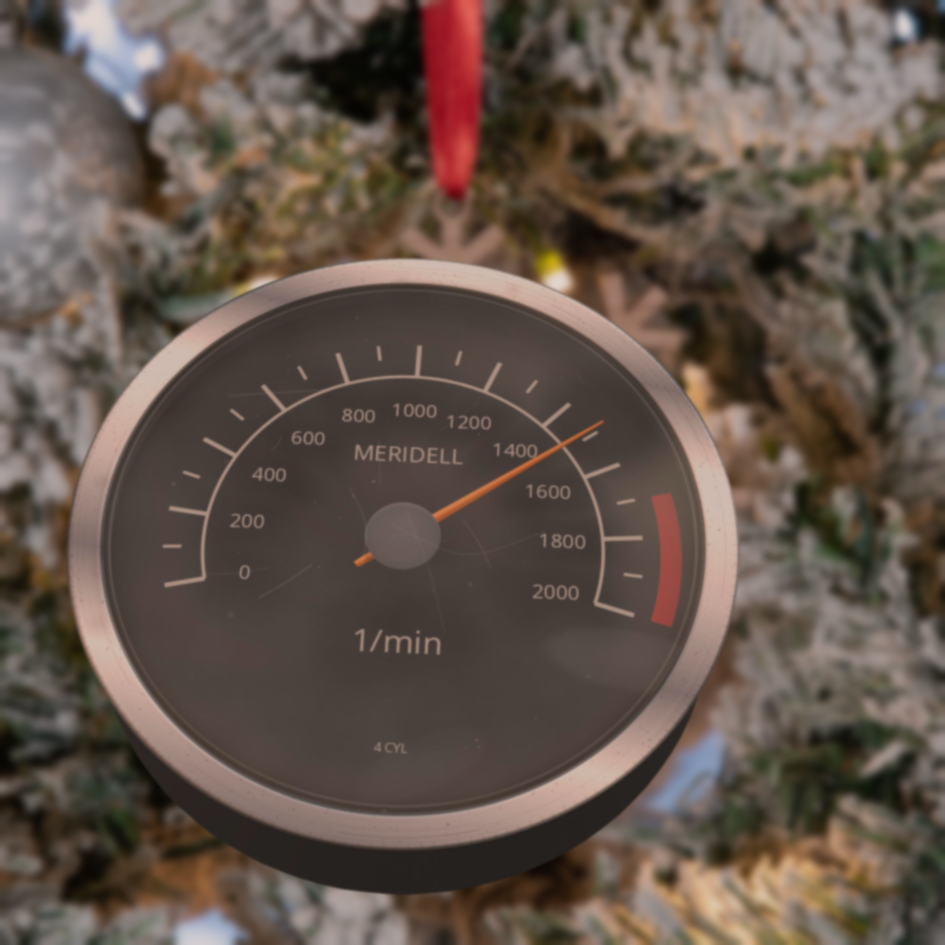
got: 1500 rpm
